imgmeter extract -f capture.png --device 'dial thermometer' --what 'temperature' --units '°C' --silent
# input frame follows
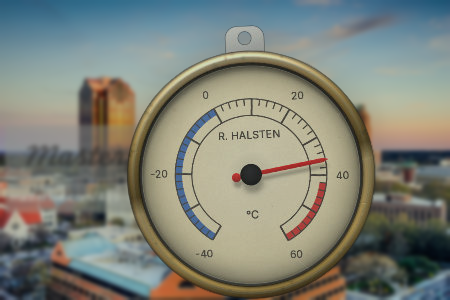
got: 36 °C
